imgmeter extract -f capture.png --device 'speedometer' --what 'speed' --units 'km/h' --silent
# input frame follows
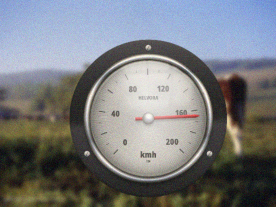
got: 165 km/h
